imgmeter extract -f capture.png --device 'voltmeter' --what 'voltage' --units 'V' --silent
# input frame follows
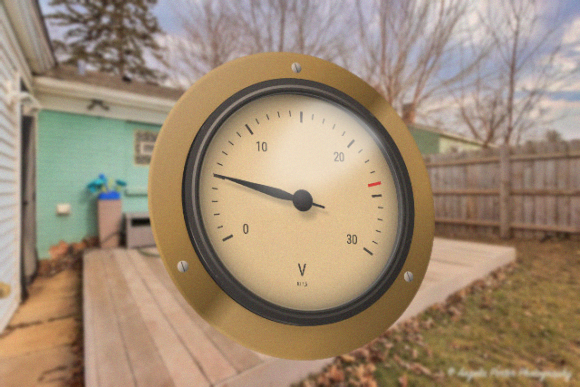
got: 5 V
